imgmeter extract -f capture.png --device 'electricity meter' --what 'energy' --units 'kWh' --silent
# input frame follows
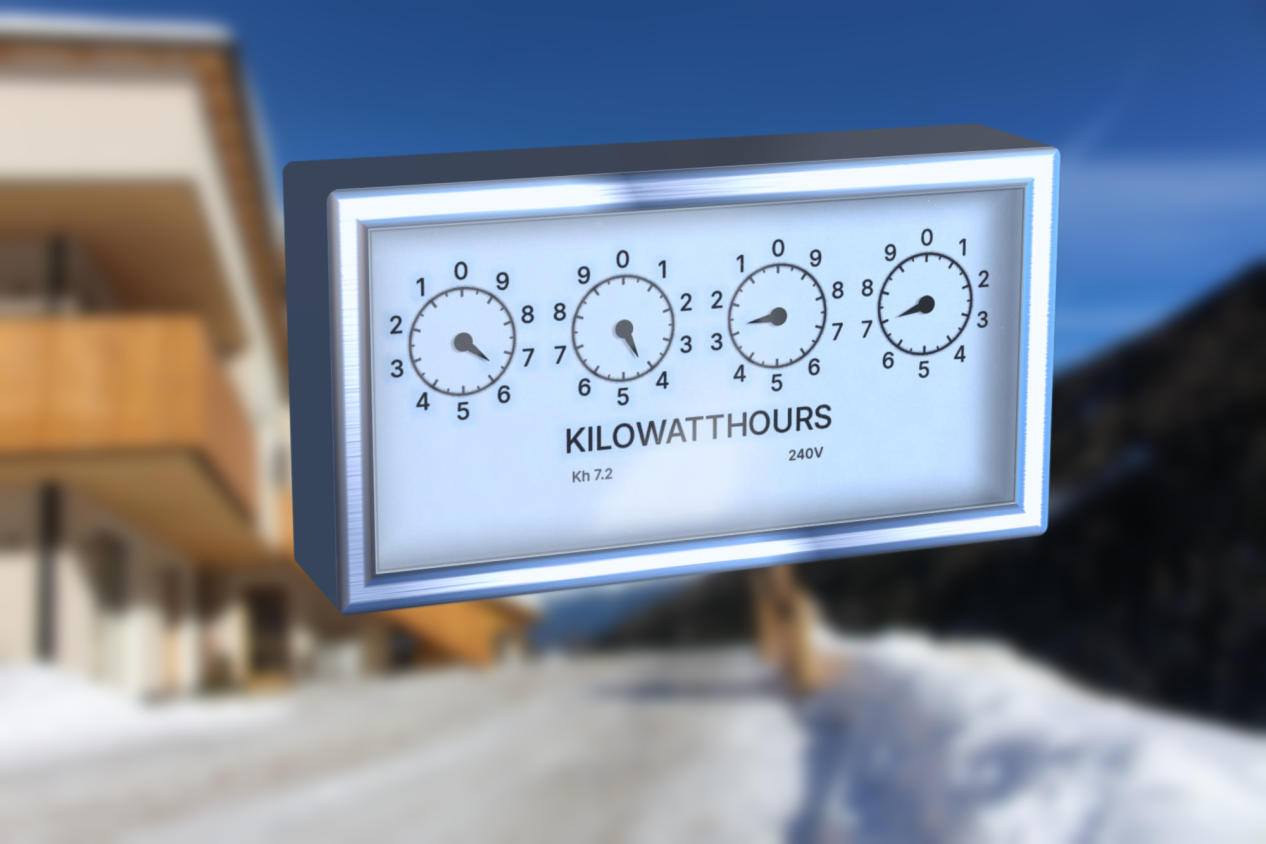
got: 6427 kWh
